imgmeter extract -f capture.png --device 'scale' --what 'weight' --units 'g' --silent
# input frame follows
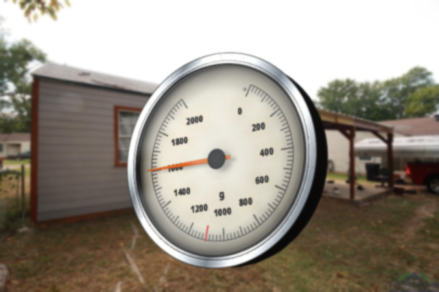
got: 1600 g
